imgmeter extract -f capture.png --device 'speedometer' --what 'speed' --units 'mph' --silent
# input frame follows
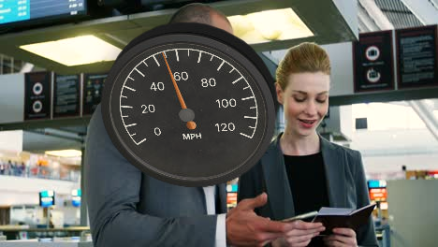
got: 55 mph
